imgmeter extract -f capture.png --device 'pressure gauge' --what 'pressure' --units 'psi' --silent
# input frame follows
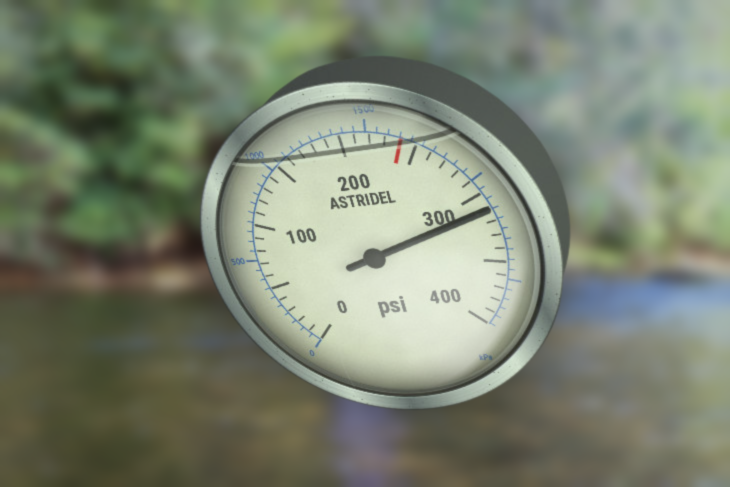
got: 310 psi
